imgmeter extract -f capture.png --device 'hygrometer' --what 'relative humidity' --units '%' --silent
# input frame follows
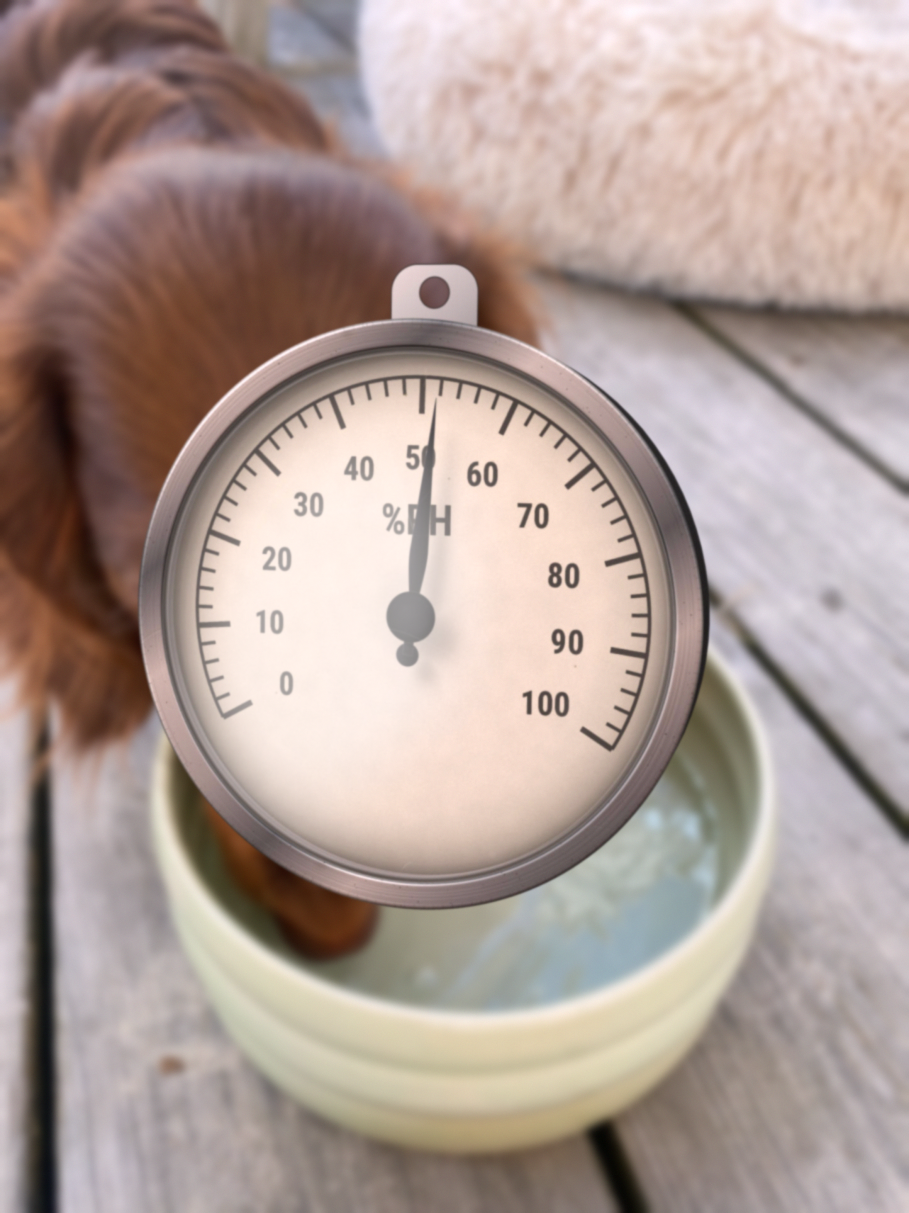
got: 52 %
